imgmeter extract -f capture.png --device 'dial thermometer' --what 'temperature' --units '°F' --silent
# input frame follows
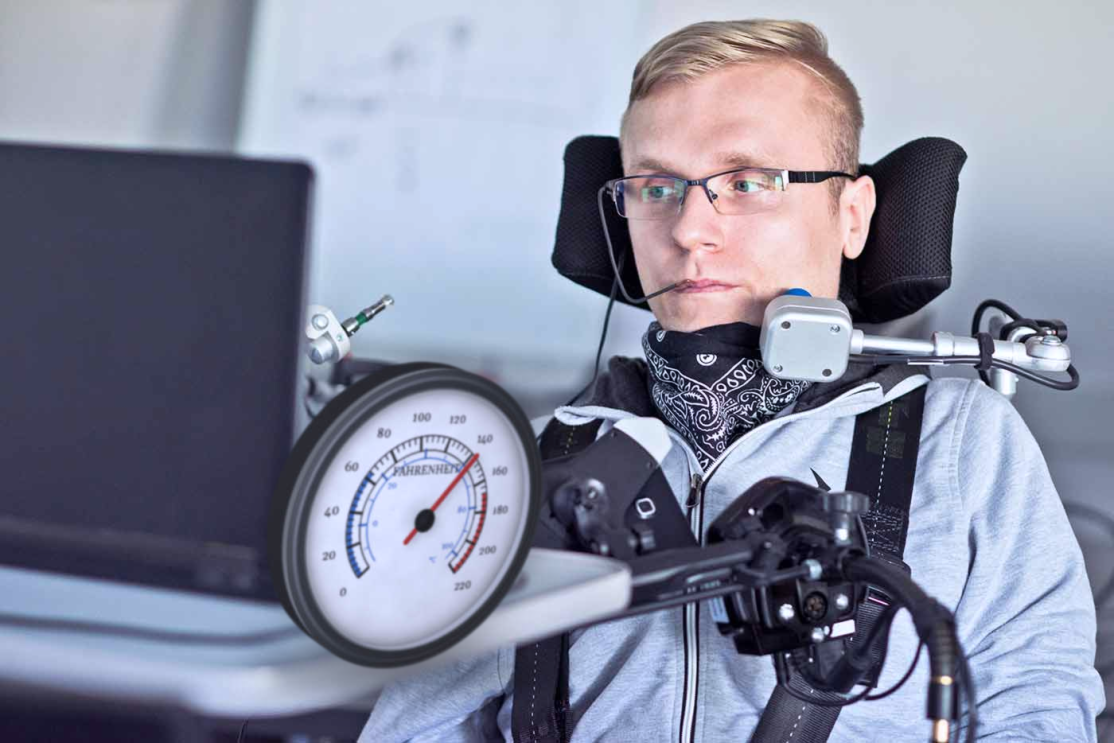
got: 140 °F
